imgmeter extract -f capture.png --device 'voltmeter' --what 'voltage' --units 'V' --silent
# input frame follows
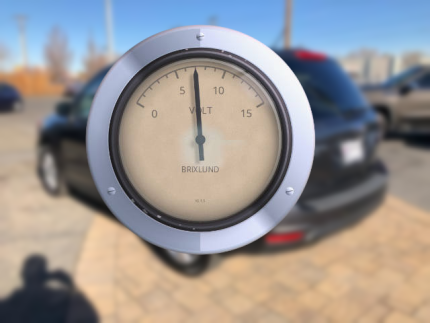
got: 7 V
